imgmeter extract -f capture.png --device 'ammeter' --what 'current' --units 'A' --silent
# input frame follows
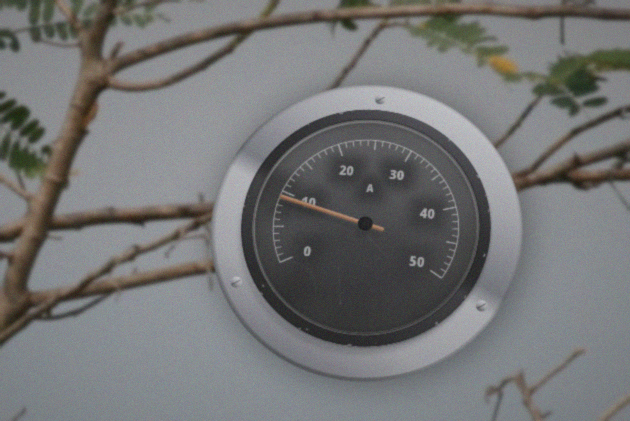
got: 9 A
